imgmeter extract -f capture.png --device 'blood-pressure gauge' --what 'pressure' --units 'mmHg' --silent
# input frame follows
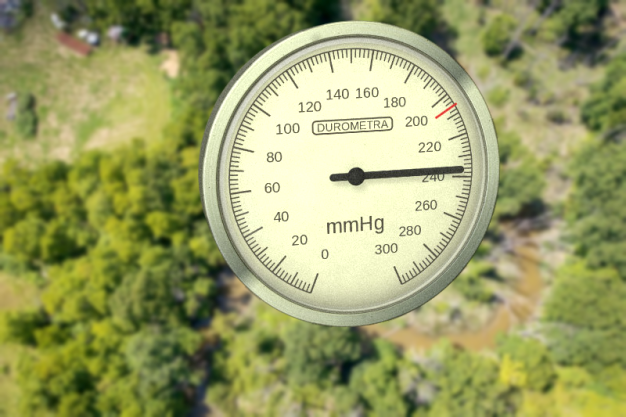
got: 236 mmHg
